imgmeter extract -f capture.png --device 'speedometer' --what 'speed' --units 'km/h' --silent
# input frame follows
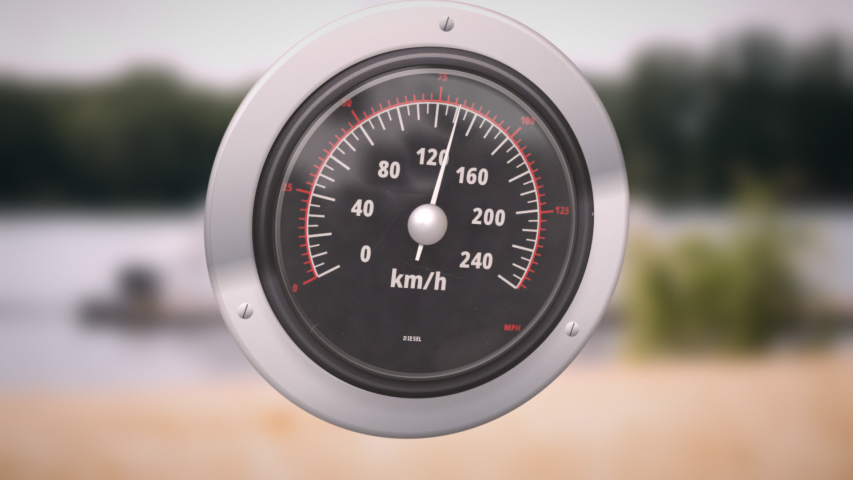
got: 130 km/h
